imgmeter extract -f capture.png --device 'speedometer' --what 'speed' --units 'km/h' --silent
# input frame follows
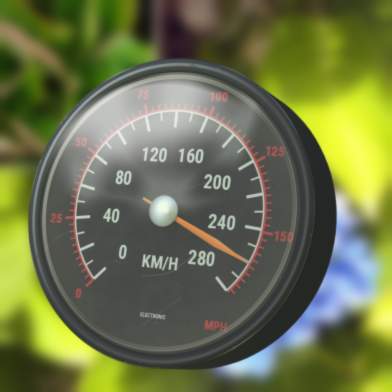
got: 260 km/h
